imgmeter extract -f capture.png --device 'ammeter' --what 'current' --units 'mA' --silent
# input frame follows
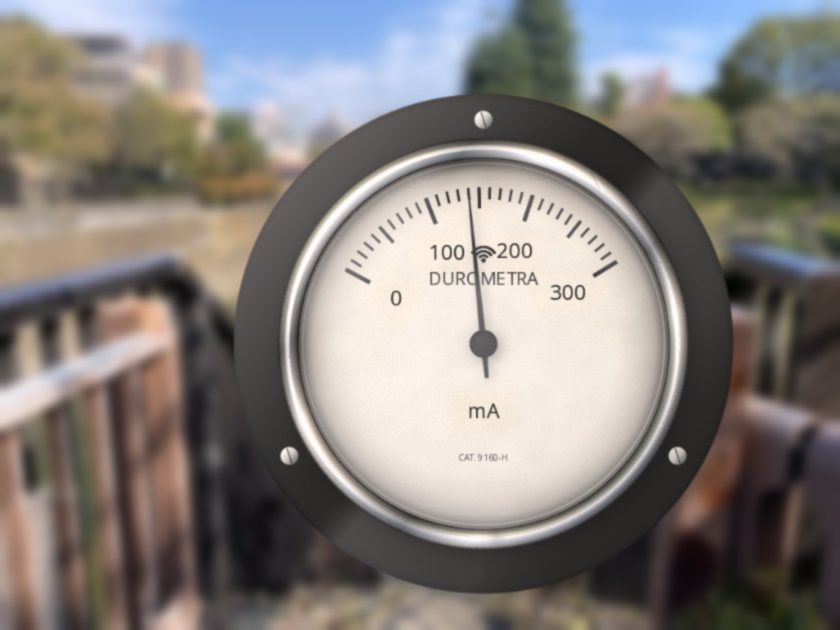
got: 140 mA
